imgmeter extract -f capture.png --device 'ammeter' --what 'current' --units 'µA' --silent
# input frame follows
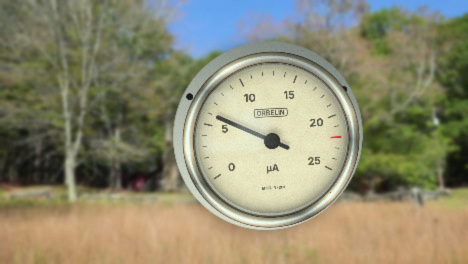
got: 6 µA
